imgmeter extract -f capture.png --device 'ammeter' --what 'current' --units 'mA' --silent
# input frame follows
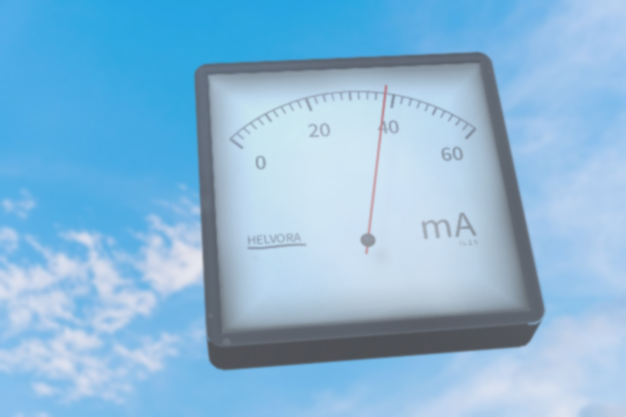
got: 38 mA
